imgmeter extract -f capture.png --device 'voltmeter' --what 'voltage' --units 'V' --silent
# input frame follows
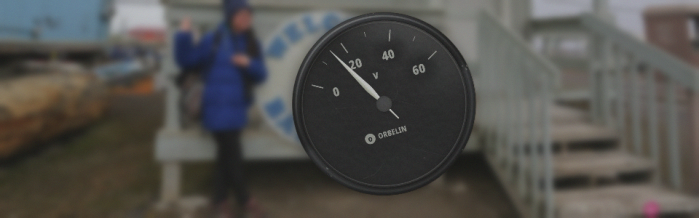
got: 15 V
